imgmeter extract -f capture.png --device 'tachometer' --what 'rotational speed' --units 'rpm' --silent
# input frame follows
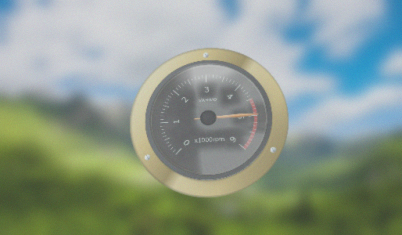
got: 5000 rpm
